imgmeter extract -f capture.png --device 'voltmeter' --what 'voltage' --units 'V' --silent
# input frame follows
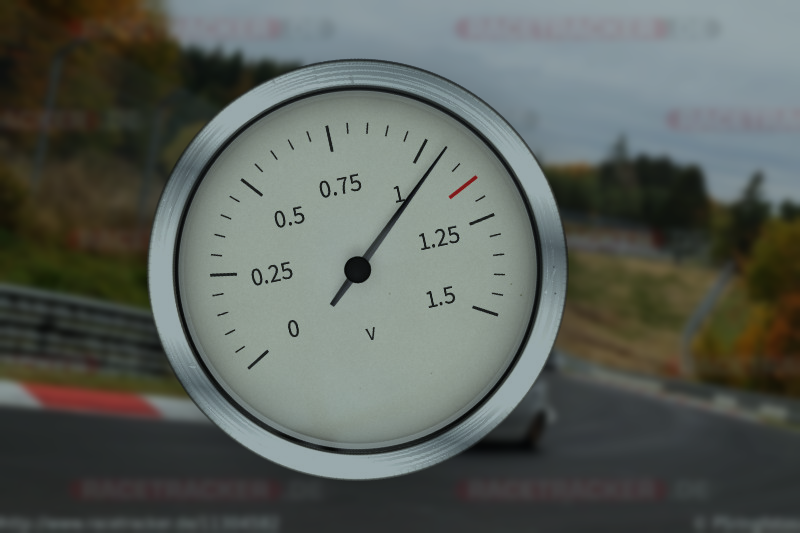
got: 1.05 V
